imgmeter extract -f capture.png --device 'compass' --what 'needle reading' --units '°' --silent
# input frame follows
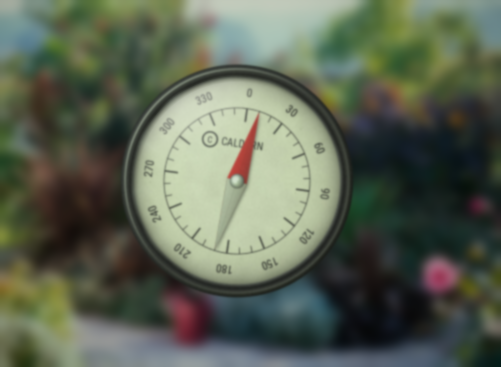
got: 10 °
